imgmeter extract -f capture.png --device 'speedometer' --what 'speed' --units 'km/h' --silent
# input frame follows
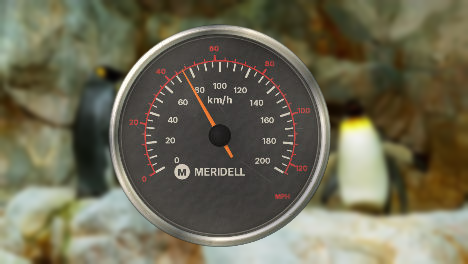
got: 75 km/h
